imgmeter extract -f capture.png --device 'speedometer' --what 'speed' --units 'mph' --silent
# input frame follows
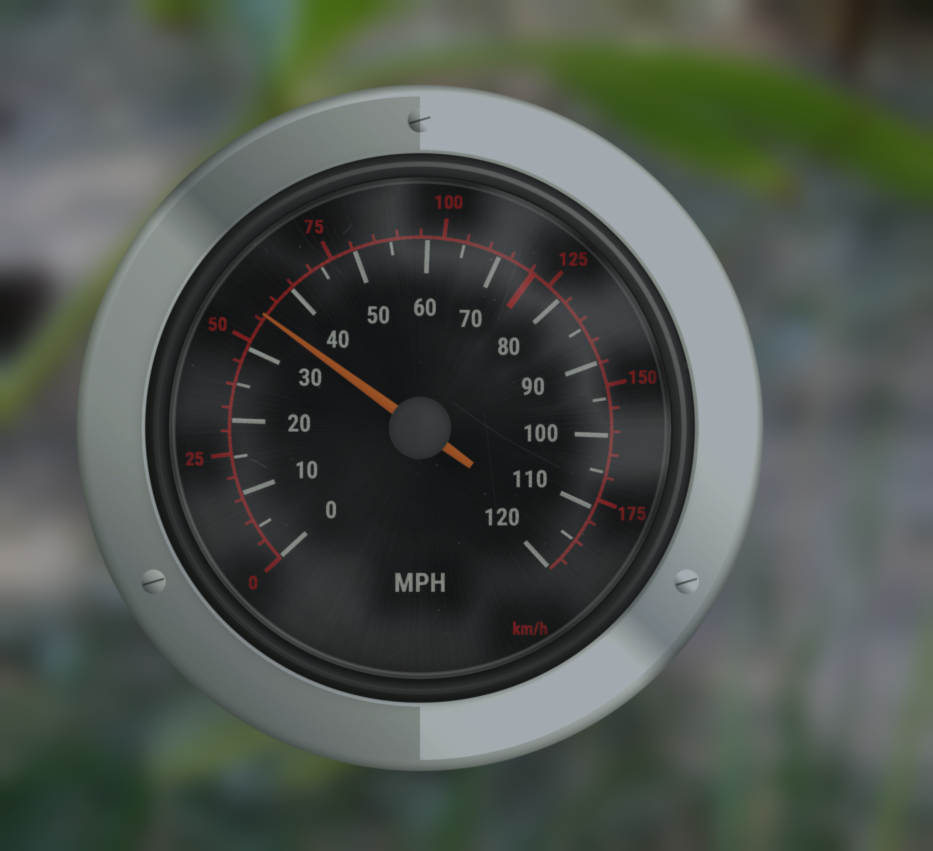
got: 35 mph
